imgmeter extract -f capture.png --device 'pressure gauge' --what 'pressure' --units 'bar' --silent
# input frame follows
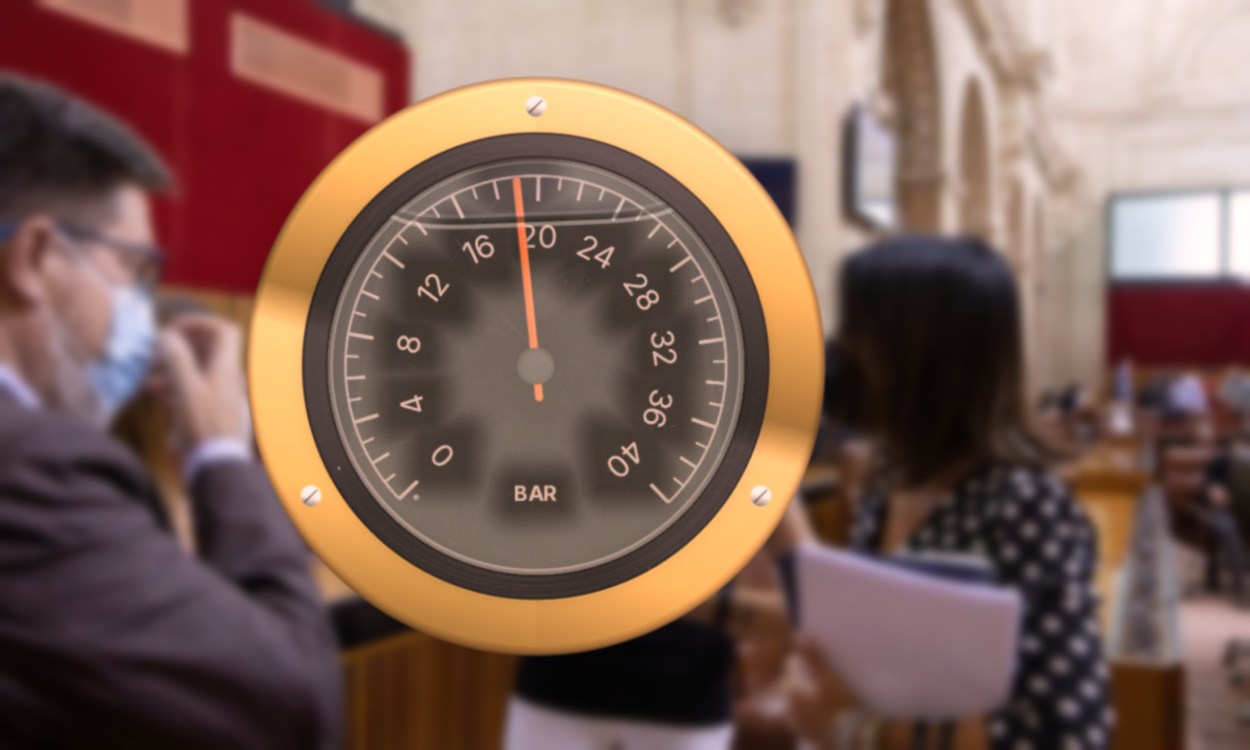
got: 19 bar
